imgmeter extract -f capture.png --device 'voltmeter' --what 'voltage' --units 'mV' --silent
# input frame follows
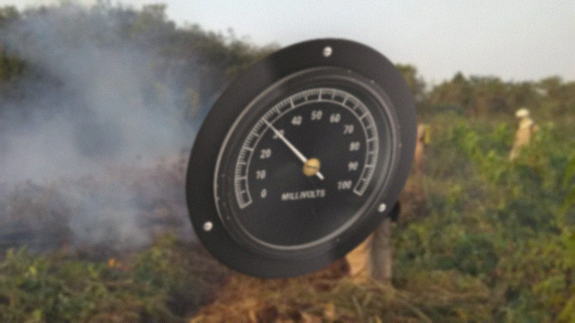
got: 30 mV
